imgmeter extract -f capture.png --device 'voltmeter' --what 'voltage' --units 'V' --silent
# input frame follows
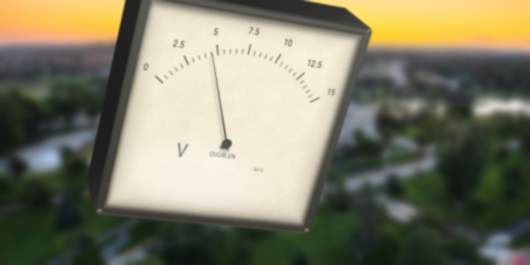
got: 4.5 V
